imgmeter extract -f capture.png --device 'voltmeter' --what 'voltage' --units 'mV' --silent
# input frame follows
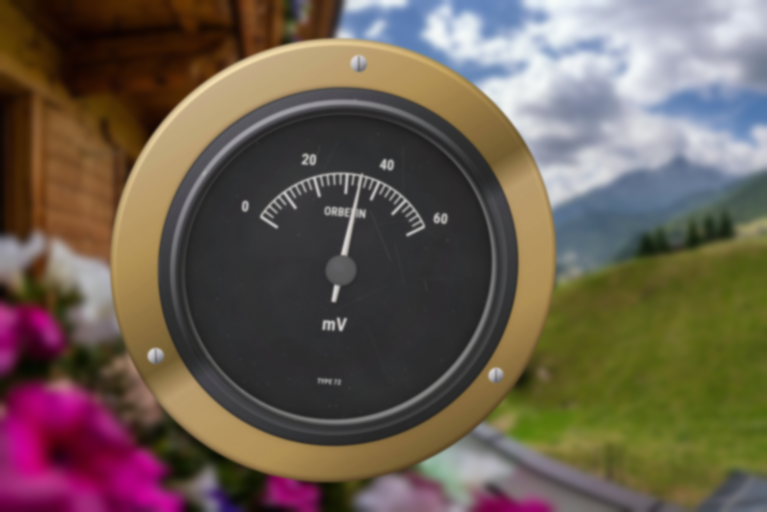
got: 34 mV
